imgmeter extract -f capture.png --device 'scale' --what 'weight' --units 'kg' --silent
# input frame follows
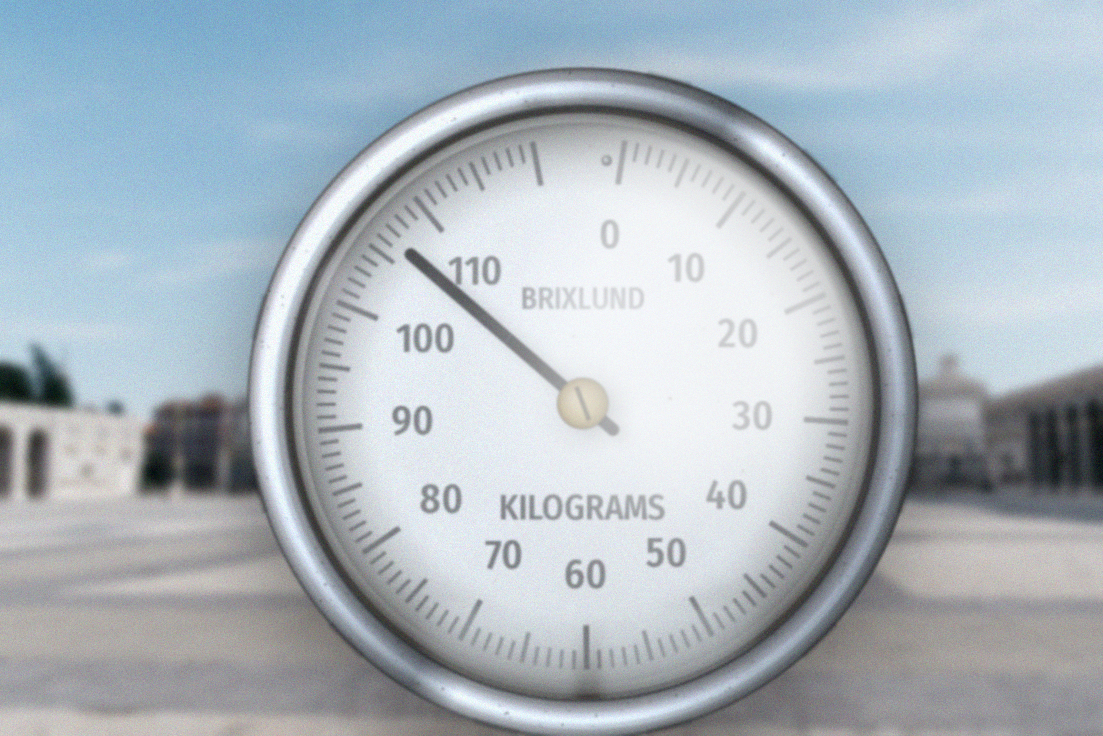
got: 106.5 kg
